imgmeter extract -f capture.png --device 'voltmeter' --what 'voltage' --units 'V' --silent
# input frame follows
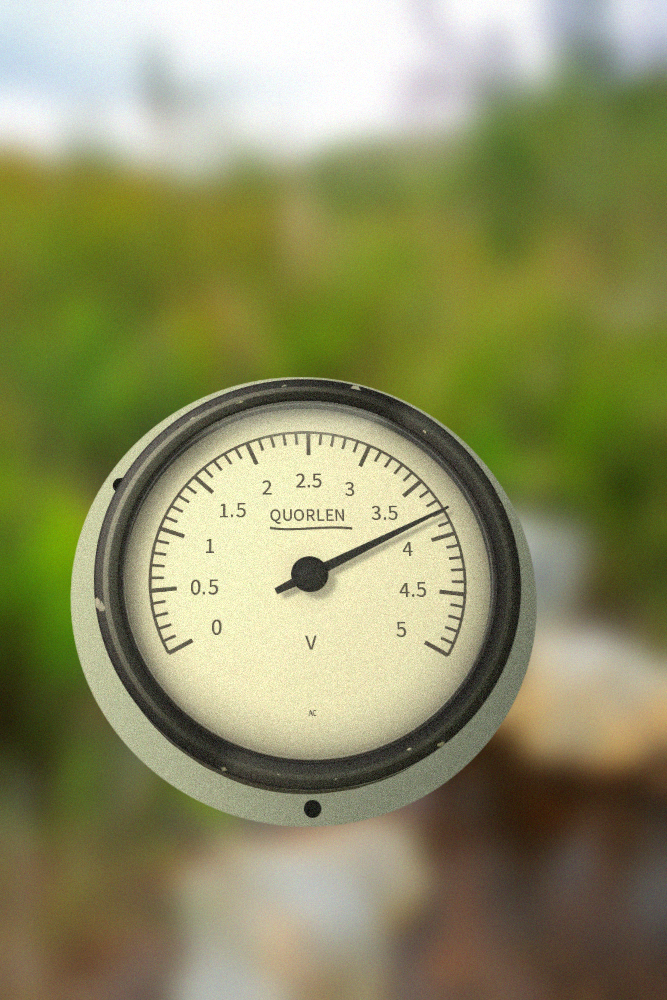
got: 3.8 V
